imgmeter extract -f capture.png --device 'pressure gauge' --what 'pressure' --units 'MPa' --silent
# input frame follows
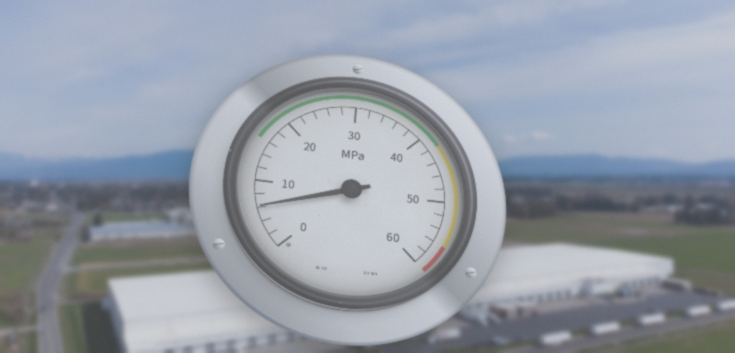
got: 6 MPa
